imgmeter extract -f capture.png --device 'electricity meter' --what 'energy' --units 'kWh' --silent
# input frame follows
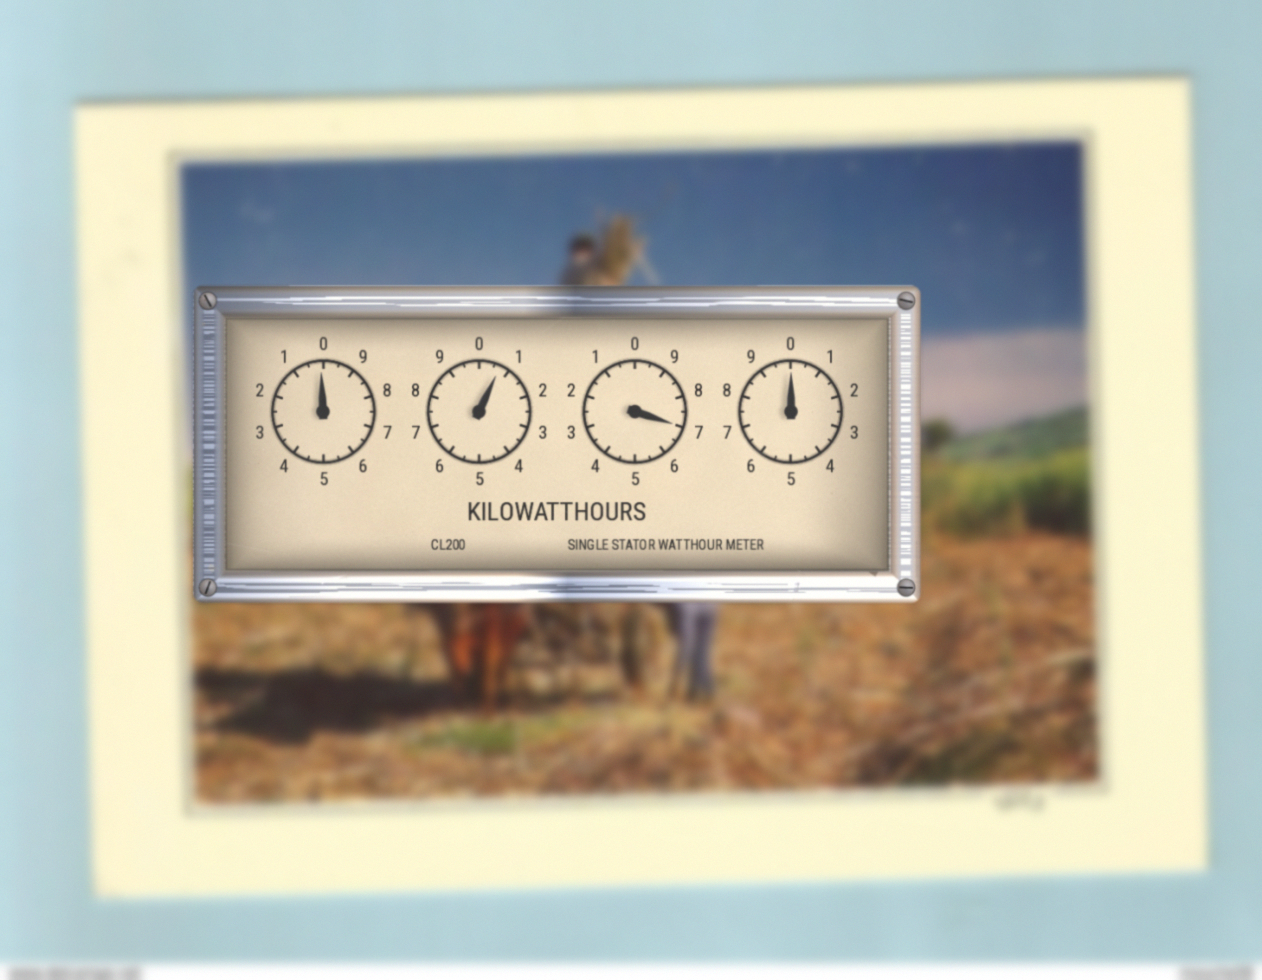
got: 70 kWh
